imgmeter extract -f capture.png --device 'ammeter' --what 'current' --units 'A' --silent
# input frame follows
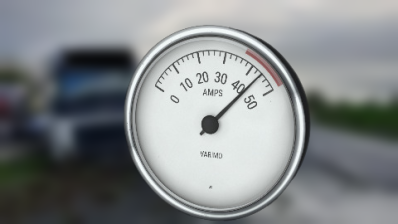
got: 44 A
